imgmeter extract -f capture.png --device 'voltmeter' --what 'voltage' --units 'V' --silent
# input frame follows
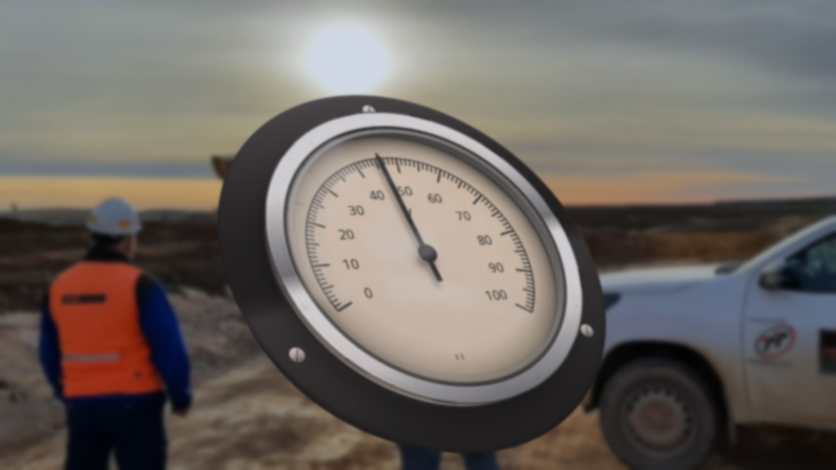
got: 45 V
